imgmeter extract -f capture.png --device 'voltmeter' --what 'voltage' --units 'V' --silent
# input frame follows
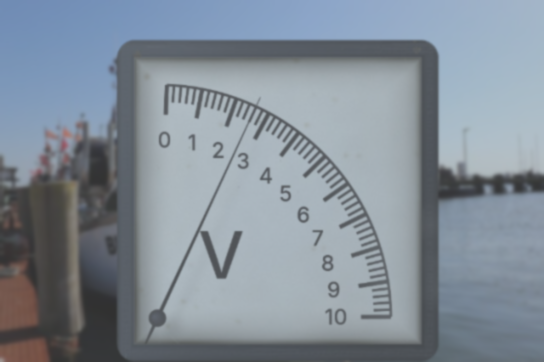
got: 2.6 V
